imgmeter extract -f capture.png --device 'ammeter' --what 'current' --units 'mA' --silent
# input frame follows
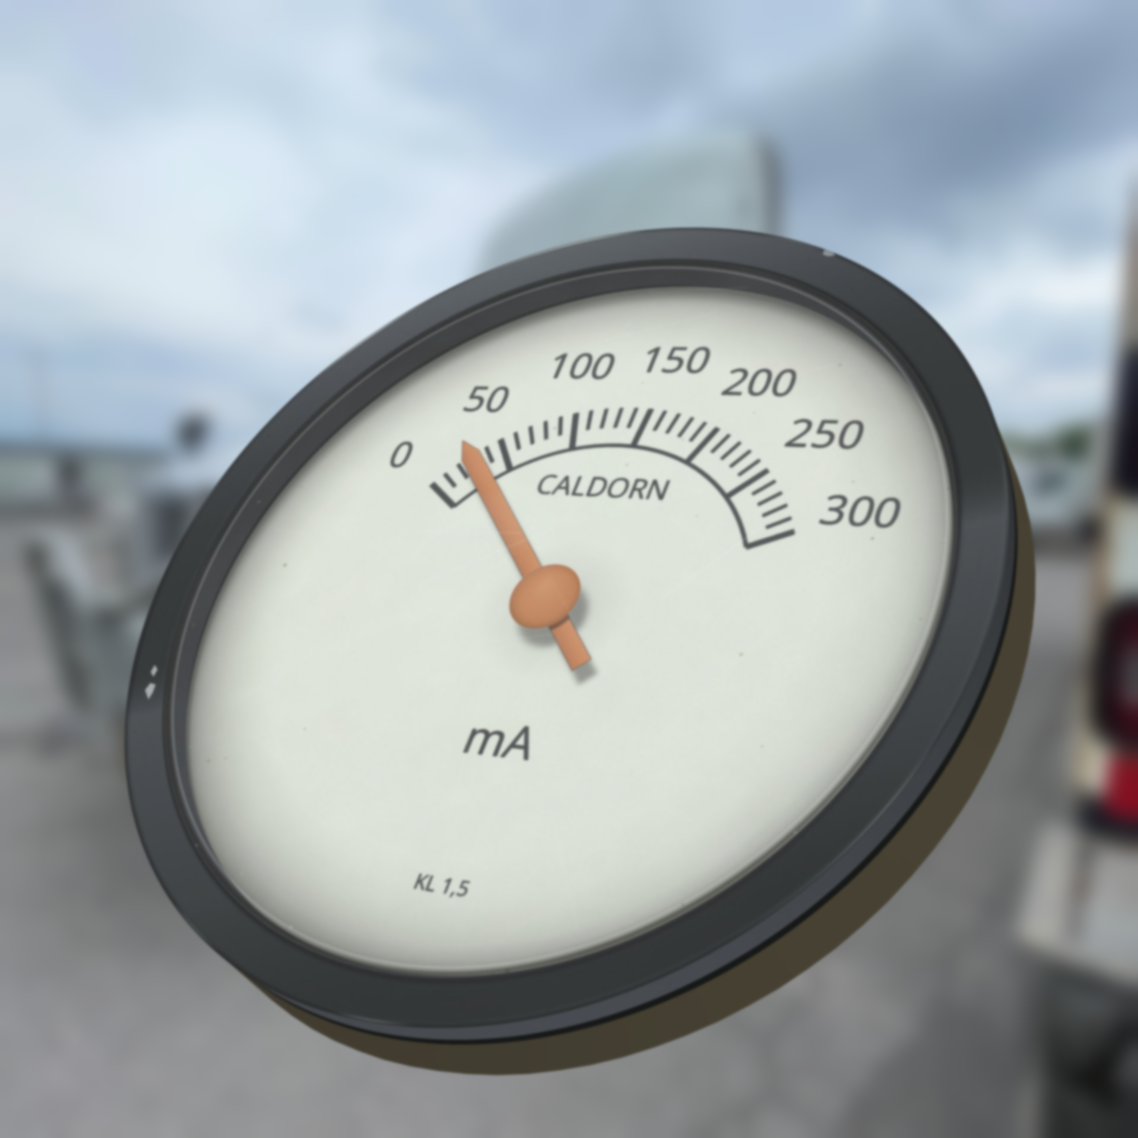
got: 30 mA
